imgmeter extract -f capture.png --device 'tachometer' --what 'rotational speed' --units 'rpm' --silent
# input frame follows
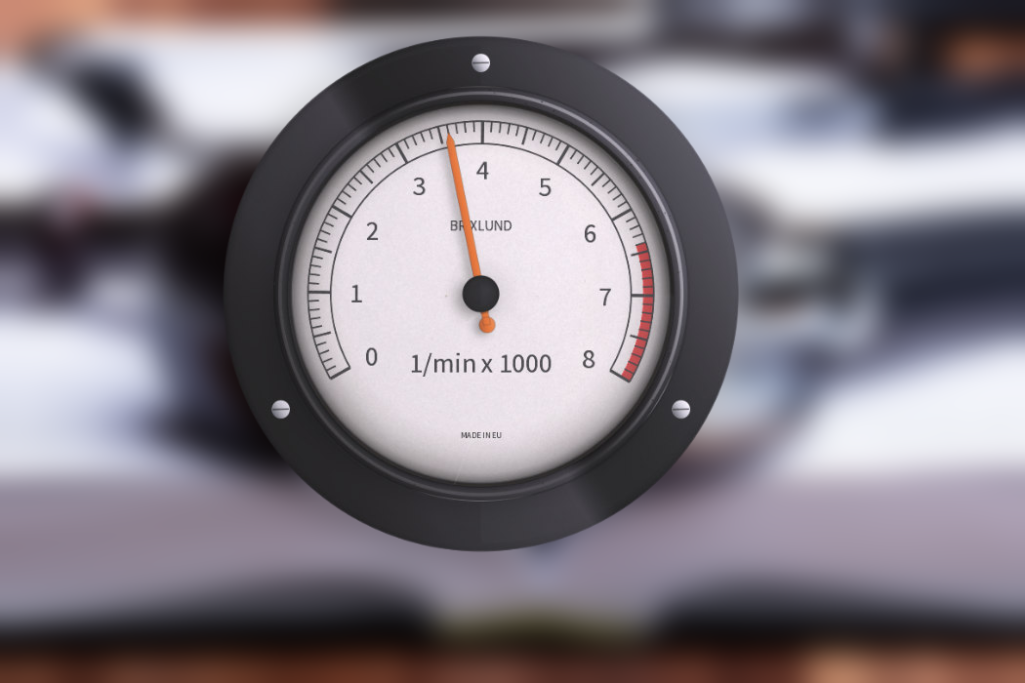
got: 3600 rpm
